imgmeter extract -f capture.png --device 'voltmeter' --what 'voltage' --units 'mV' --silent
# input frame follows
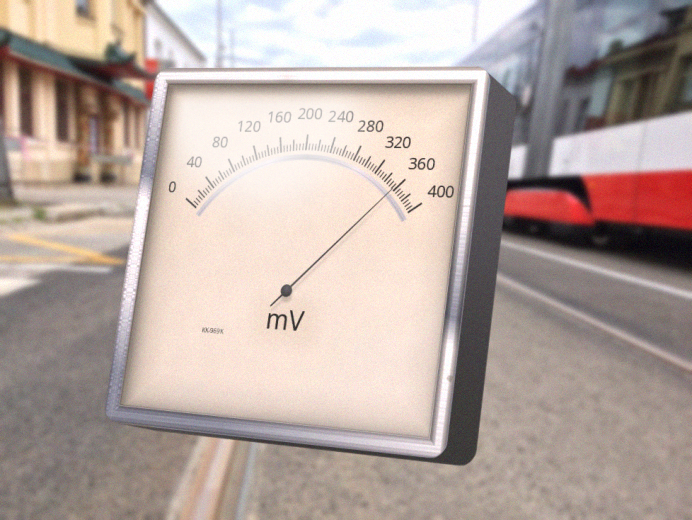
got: 360 mV
